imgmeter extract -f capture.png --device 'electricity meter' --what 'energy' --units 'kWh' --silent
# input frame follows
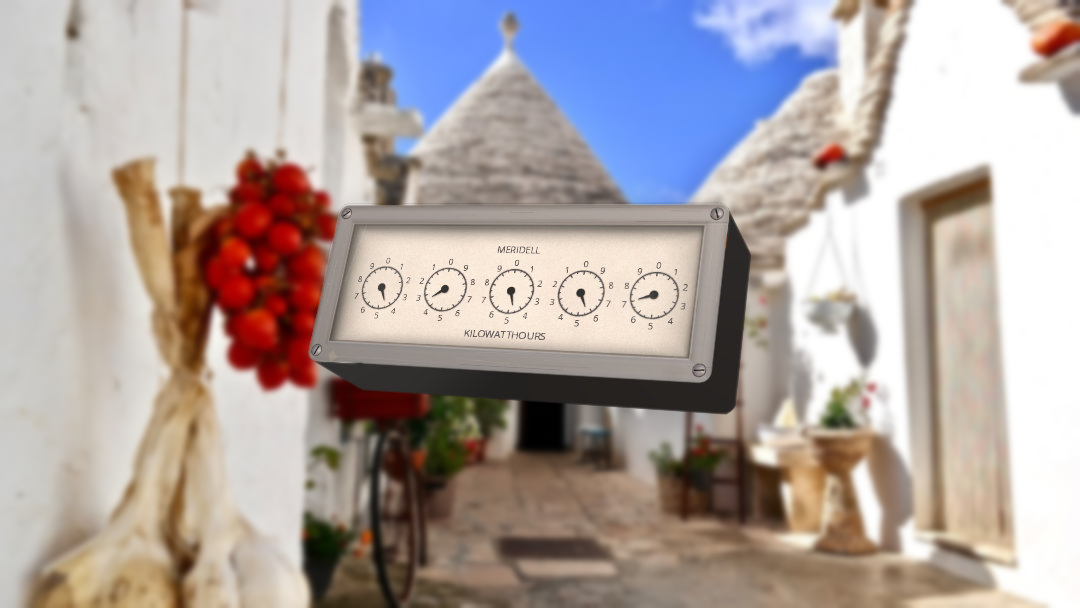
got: 43457 kWh
